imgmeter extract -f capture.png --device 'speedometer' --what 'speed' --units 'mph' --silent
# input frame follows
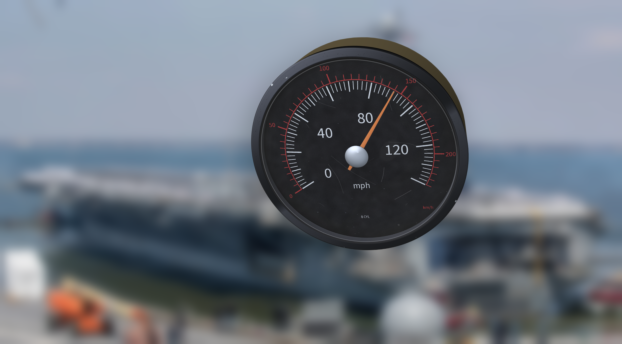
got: 90 mph
